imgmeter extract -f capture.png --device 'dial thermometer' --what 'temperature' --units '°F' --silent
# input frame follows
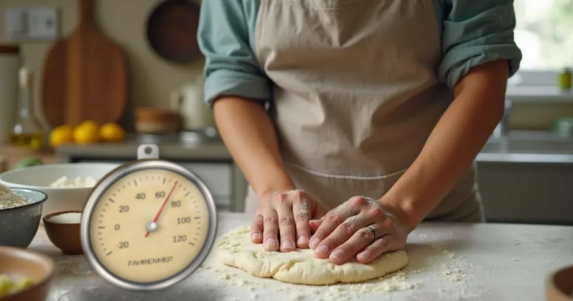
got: 68 °F
